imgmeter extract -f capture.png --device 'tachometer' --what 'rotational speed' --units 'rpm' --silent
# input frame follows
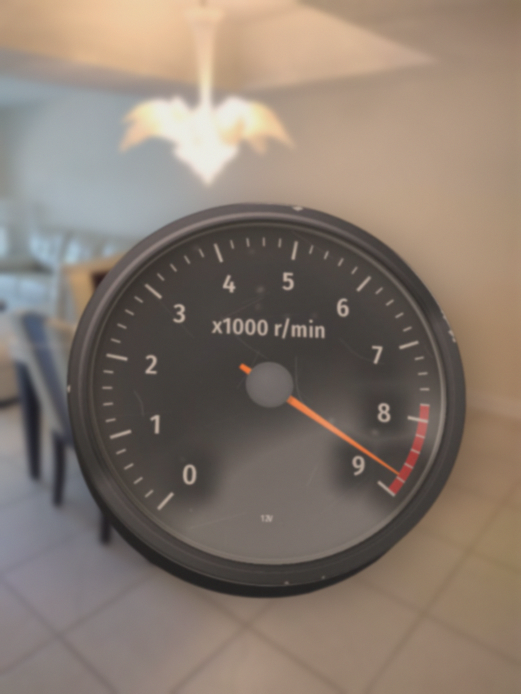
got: 8800 rpm
